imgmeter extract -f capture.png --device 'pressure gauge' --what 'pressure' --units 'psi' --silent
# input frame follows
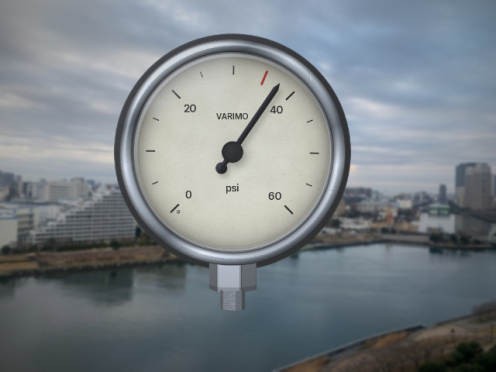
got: 37.5 psi
